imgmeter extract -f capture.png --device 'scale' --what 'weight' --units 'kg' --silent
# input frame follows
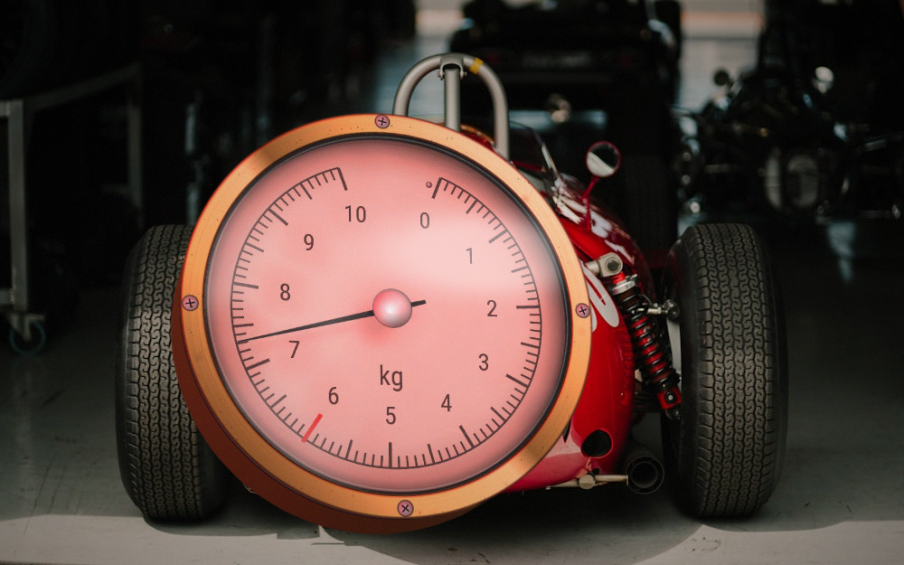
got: 7.3 kg
